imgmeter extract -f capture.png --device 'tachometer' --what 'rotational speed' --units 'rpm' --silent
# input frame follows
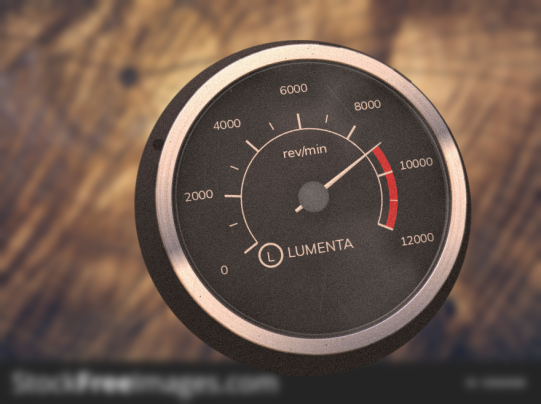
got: 9000 rpm
